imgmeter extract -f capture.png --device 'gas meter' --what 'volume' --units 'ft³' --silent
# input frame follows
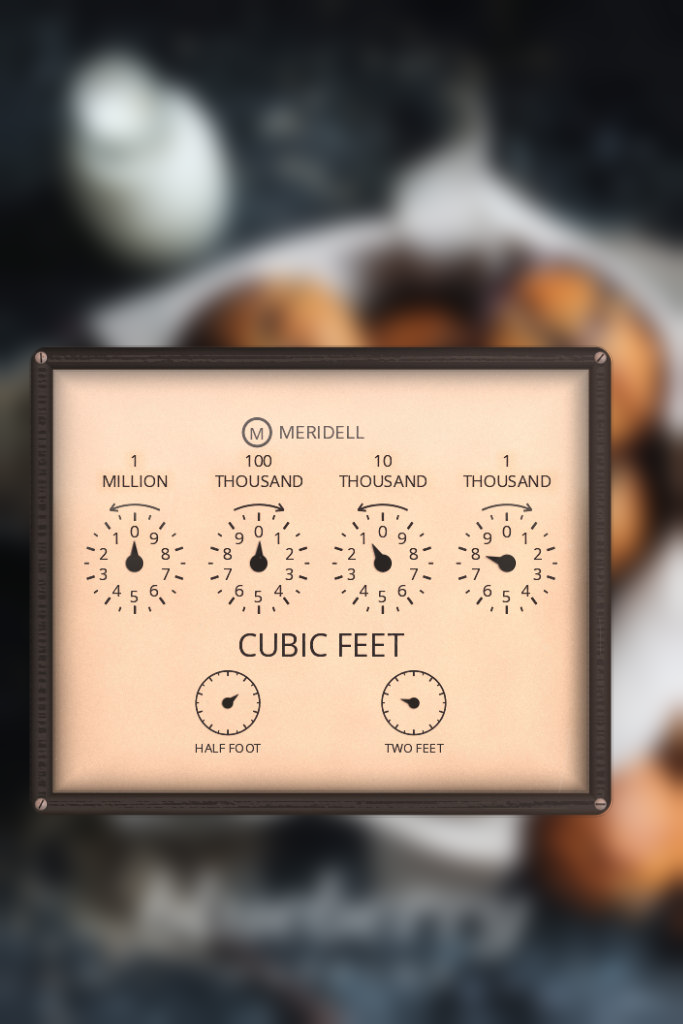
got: 800 ft³
